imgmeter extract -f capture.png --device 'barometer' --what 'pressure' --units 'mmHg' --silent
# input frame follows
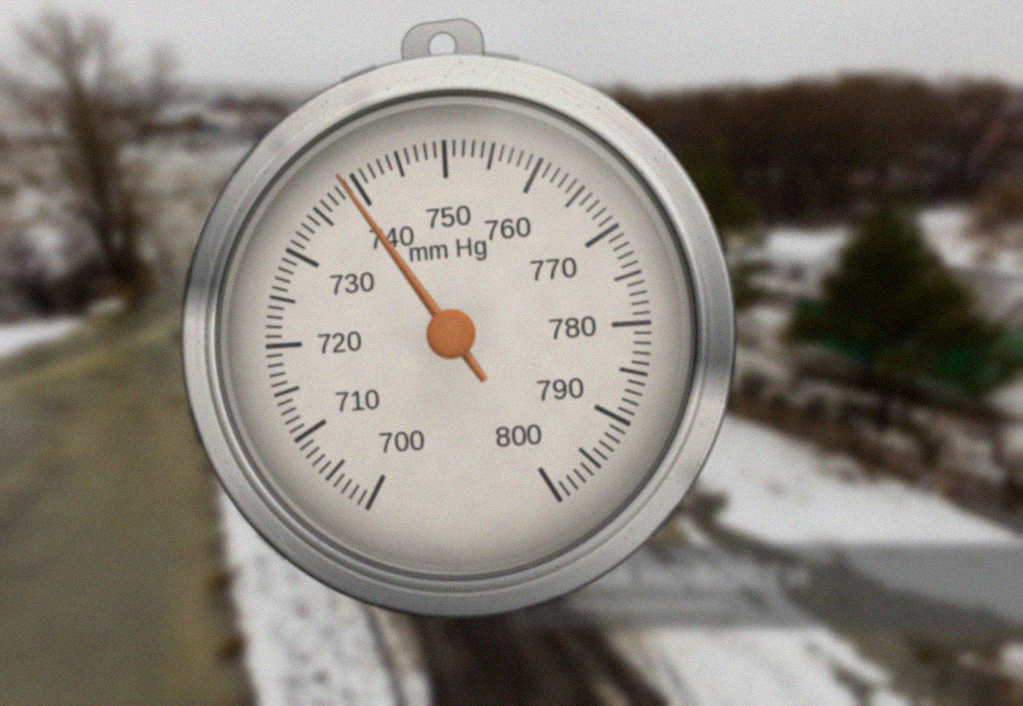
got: 739 mmHg
